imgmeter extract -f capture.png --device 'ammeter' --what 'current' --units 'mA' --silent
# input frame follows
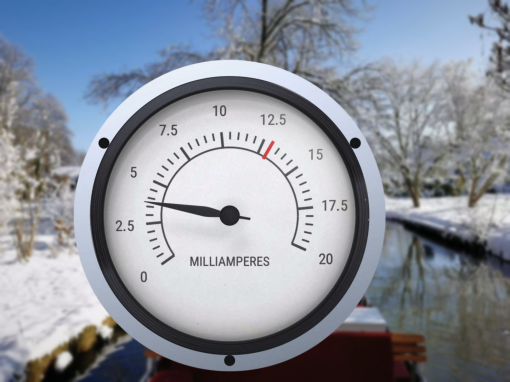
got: 3.75 mA
